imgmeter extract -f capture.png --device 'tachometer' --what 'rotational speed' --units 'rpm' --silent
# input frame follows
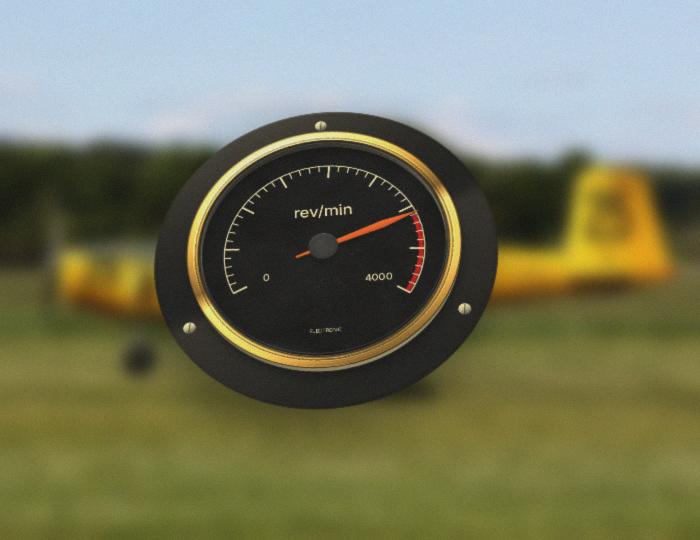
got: 3100 rpm
